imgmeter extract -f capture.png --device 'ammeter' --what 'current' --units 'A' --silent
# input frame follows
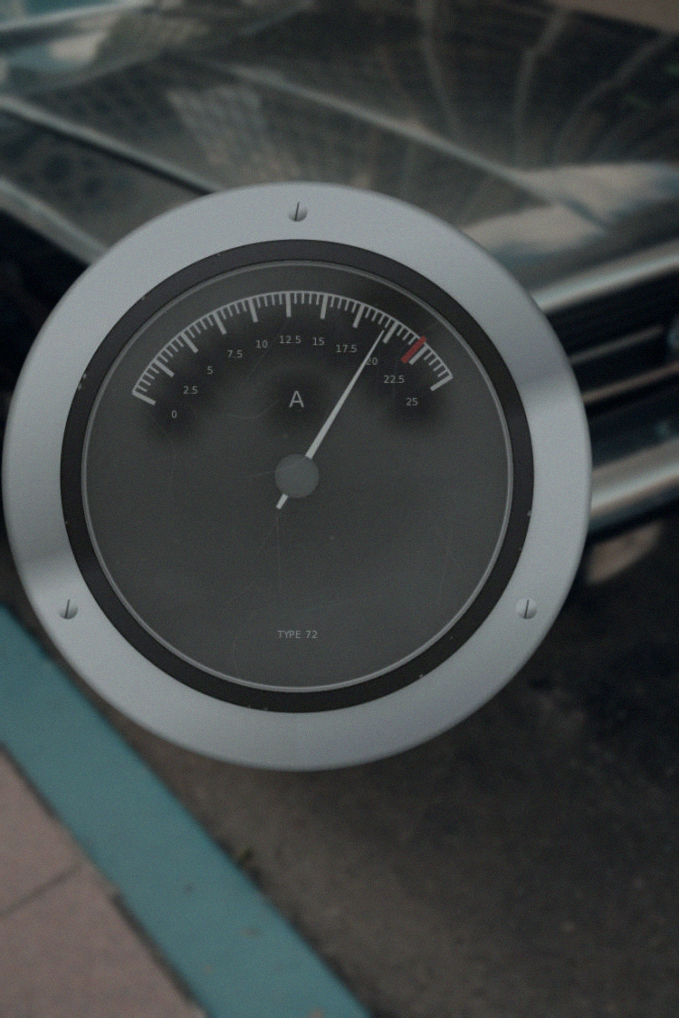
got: 19.5 A
